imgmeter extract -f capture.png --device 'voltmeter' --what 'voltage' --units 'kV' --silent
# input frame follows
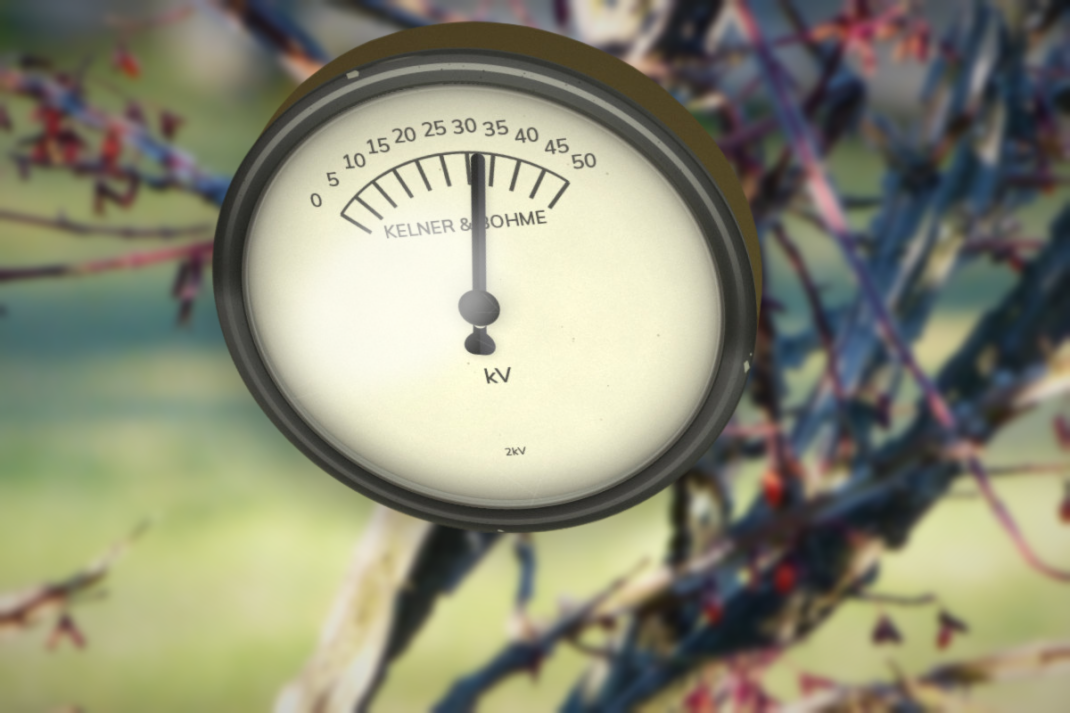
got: 32.5 kV
